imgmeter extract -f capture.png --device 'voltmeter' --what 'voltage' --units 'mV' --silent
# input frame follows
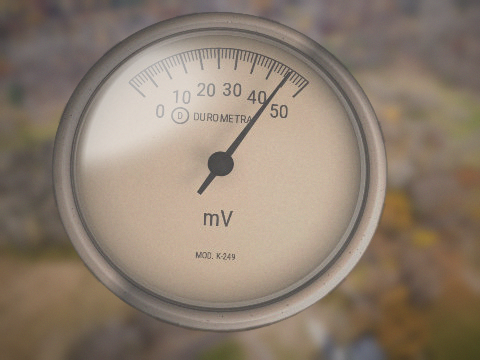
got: 45 mV
